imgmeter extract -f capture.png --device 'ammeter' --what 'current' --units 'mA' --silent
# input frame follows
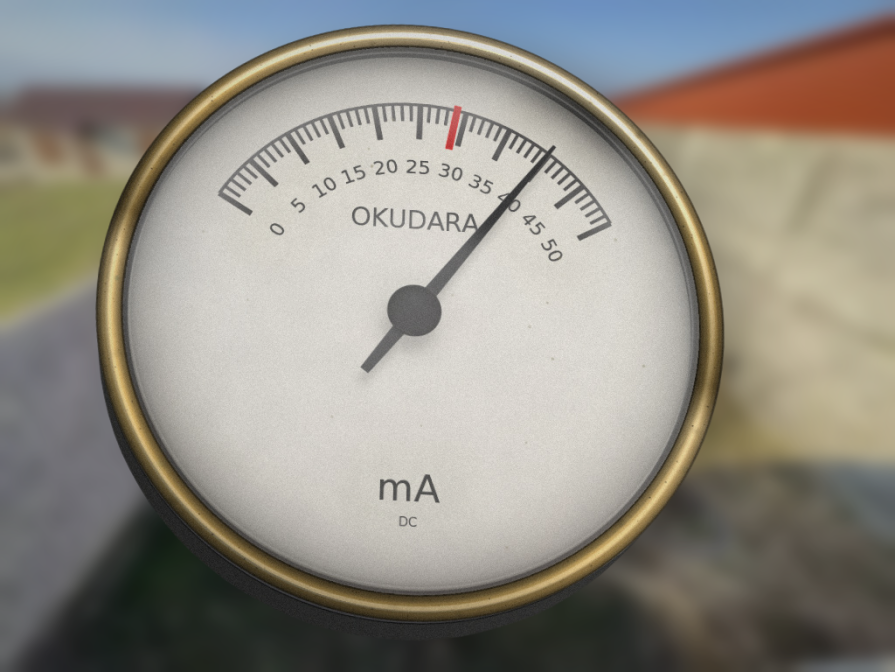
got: 40 mA
